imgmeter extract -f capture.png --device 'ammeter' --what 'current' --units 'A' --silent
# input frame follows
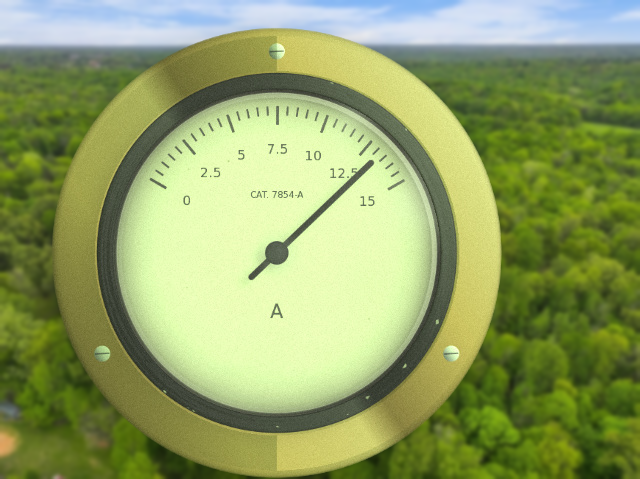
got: 13.25 A
